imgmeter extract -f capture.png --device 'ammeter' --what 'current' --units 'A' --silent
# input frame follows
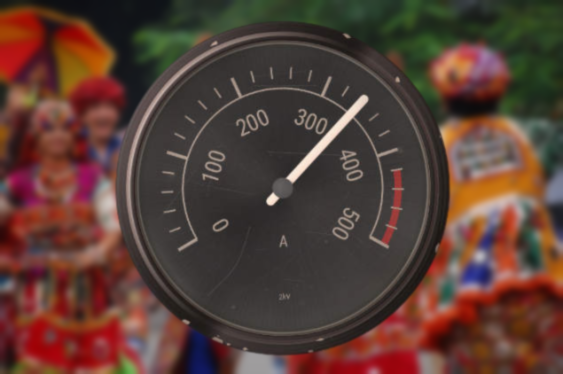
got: 340 A
